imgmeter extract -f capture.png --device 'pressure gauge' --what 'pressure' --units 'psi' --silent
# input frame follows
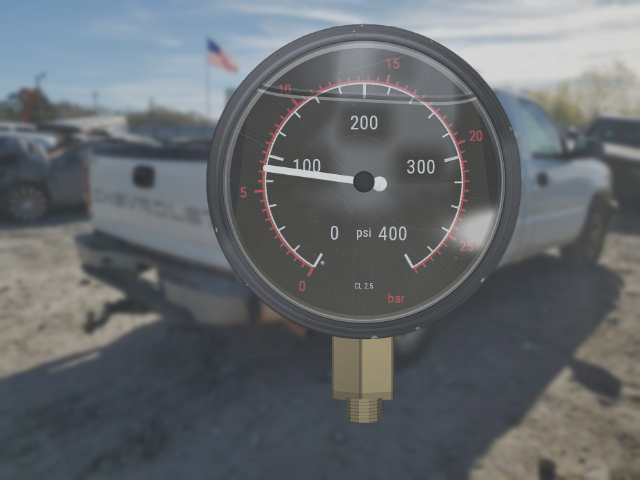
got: 90 psi
